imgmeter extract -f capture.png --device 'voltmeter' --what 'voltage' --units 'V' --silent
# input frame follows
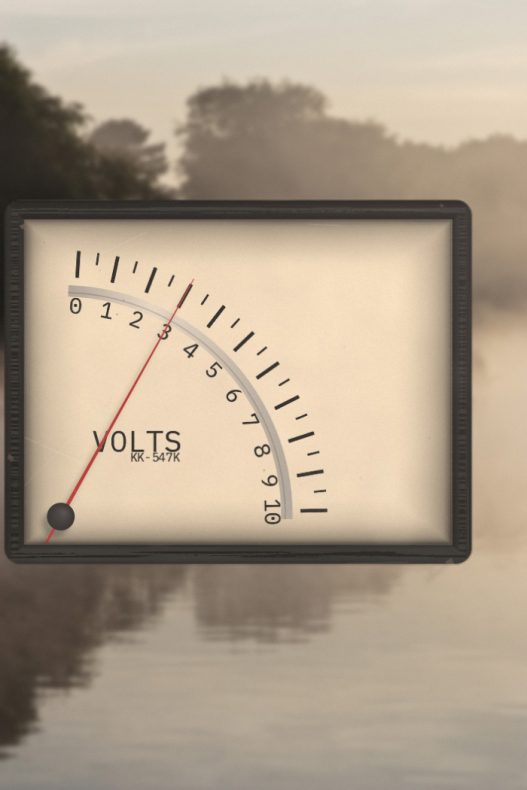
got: 3 V
